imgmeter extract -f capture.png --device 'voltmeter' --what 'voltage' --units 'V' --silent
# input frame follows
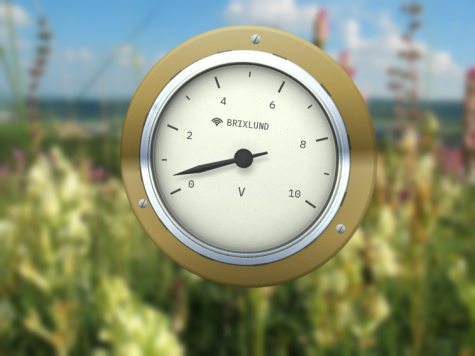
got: 0.5 V
